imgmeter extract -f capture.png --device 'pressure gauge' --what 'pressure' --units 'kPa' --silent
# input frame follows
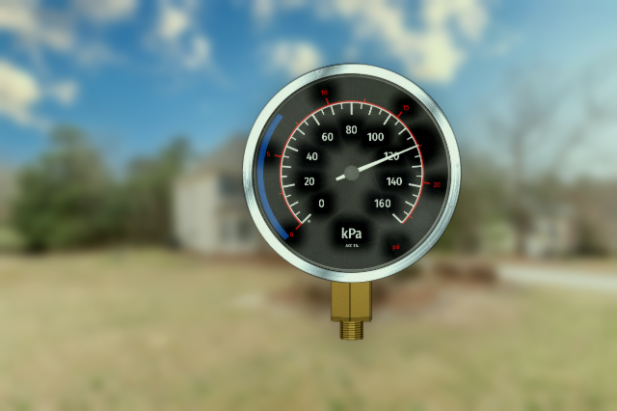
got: 120 kPa
